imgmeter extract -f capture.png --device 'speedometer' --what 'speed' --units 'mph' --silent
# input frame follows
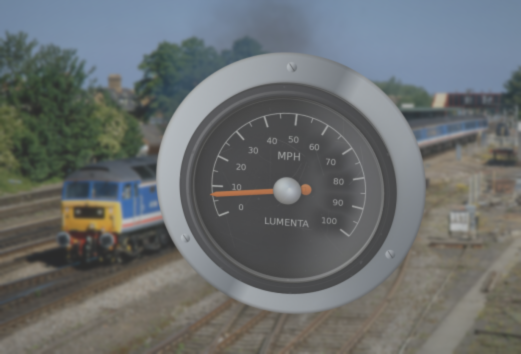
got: 7.5 mph
